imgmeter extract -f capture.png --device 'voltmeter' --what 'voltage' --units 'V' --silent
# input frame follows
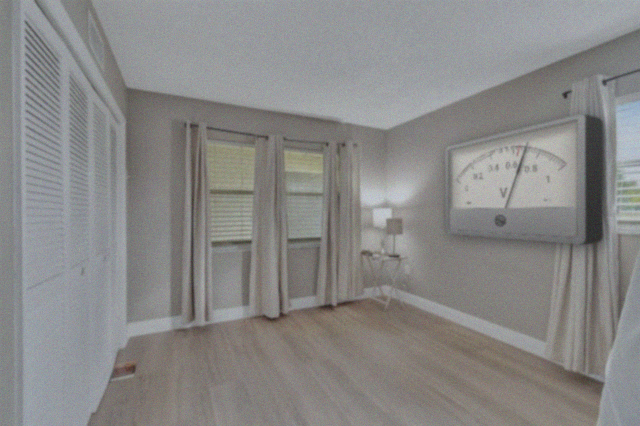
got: 0.7 V
